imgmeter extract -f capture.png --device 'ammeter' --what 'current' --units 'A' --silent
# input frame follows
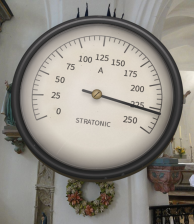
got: 230 A
